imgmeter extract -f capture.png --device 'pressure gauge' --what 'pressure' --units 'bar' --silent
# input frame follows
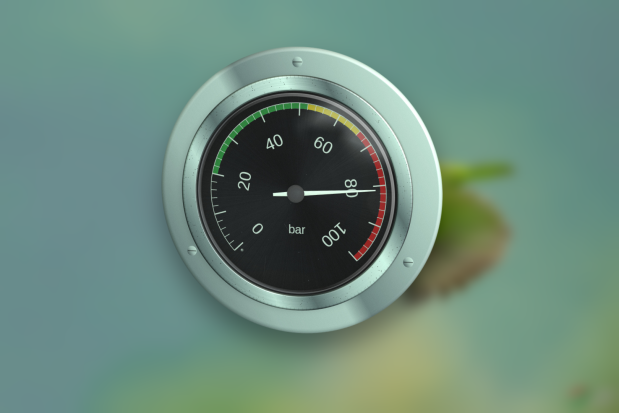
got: 81 bar
